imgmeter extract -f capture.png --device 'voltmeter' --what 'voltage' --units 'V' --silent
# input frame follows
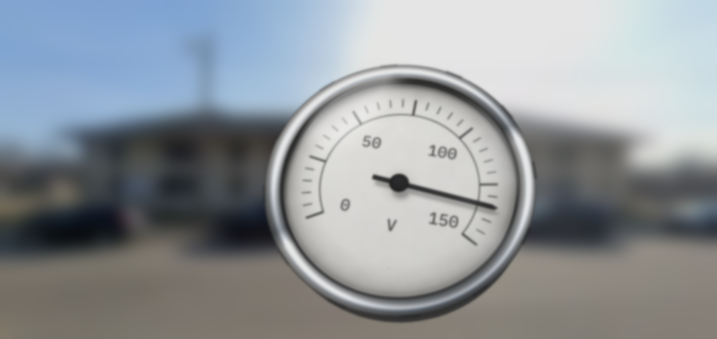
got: 135 V
